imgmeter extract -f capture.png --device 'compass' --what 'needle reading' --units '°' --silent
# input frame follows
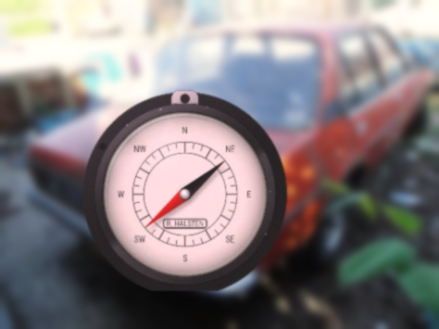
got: 230 °
